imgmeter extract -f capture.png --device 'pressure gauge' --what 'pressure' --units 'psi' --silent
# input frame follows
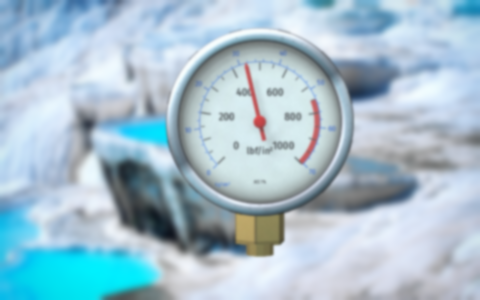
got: 450 psi
